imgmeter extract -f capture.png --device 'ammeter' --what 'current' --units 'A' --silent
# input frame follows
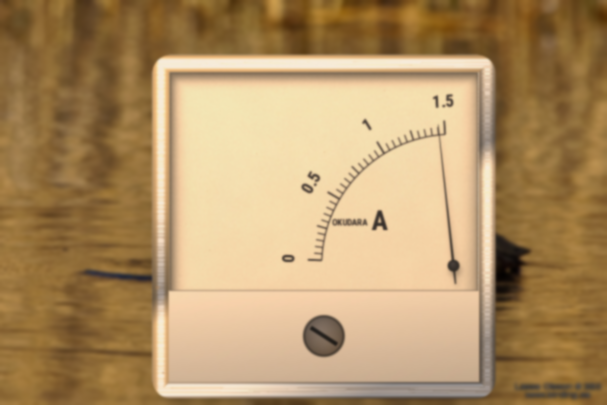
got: 1.45 A
